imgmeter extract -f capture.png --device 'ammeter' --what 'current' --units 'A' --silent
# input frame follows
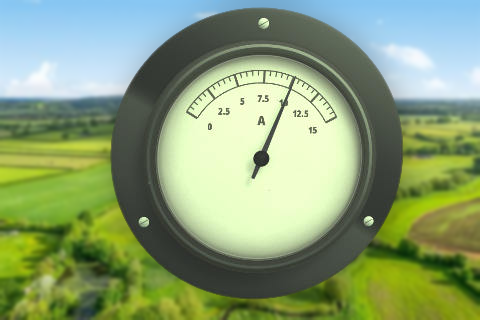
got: 10 A
